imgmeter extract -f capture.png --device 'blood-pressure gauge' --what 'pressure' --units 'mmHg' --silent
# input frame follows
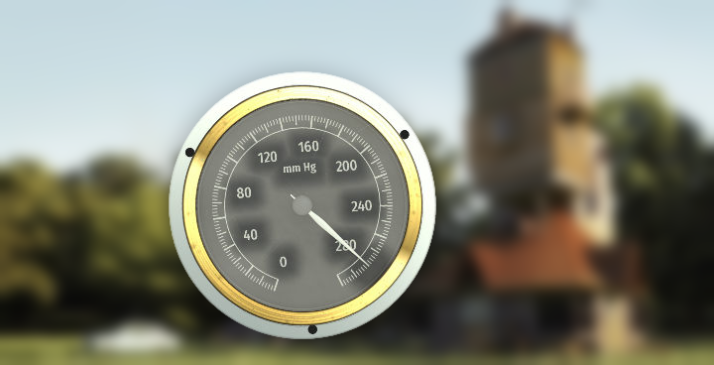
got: 280 mmHg
